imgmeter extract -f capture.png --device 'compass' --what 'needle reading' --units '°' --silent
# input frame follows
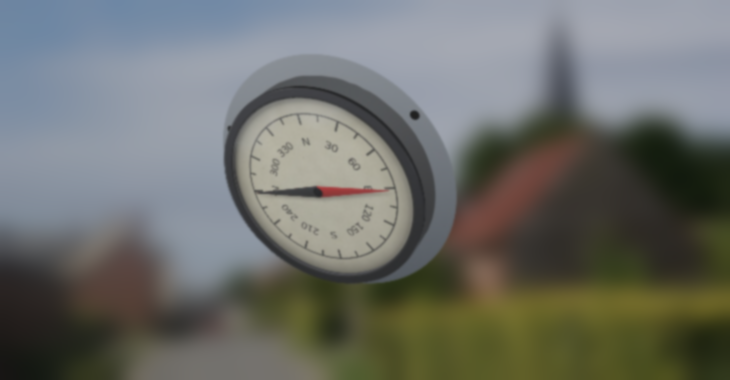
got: 90 °
